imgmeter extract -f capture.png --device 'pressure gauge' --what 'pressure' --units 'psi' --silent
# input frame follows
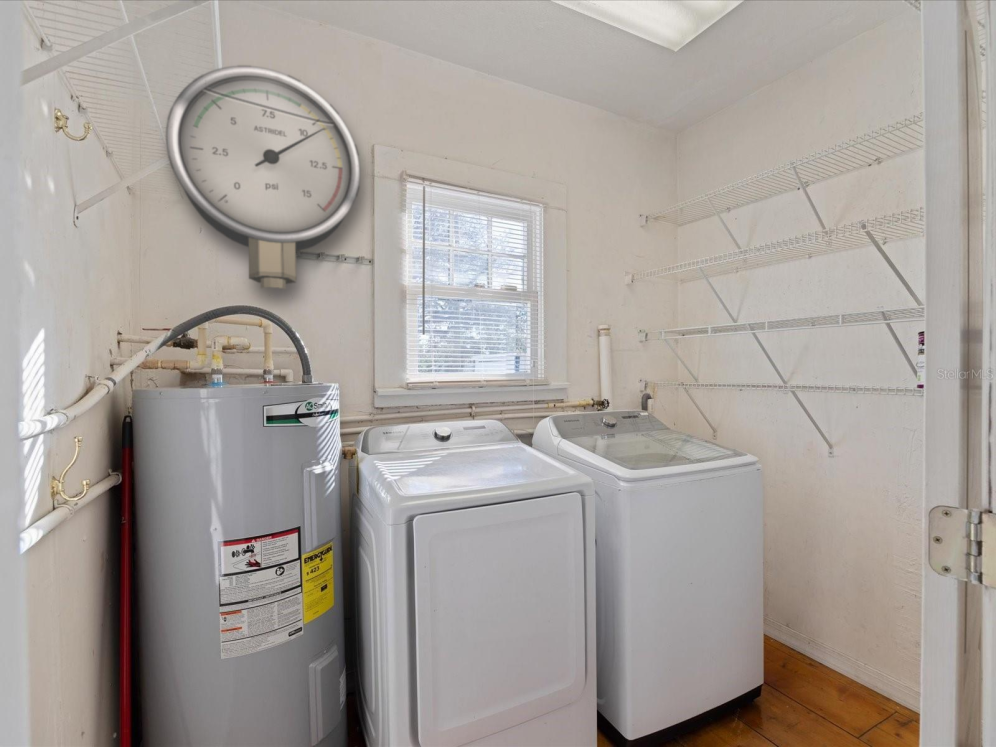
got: 10.5 psi
